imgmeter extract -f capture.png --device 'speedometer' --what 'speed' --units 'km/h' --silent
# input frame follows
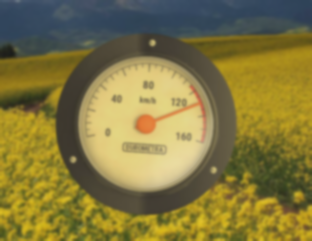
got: 130 km/h
